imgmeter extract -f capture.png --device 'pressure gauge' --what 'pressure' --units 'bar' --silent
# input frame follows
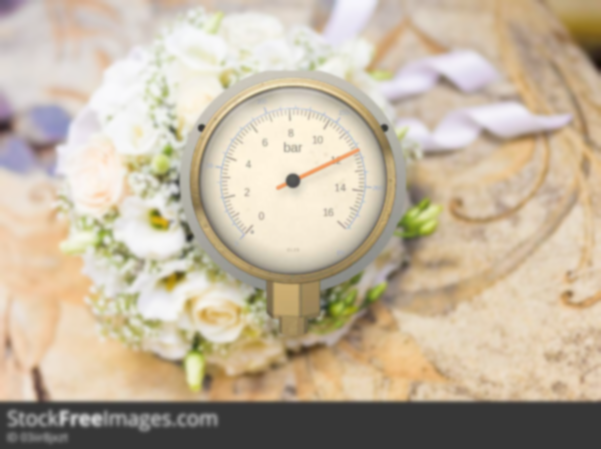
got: 12 bar
